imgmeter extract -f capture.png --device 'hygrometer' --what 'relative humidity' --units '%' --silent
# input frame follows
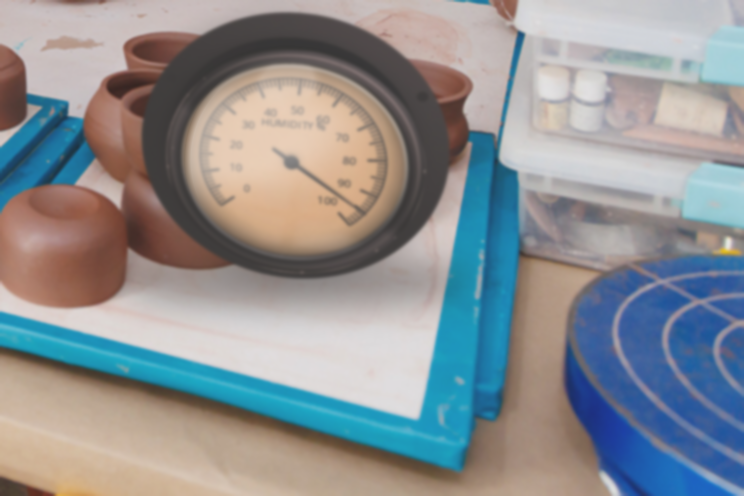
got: 95 %
